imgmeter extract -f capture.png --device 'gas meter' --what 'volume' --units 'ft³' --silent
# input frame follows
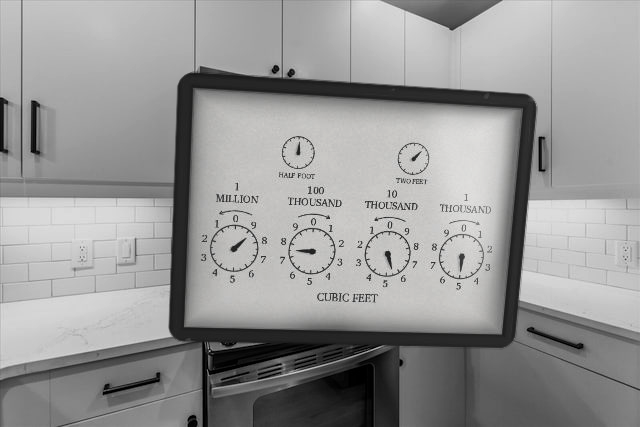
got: 875500 ft³
